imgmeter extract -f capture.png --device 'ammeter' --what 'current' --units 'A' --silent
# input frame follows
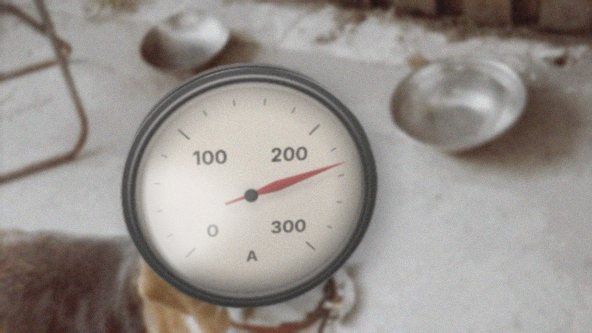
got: 230 A
